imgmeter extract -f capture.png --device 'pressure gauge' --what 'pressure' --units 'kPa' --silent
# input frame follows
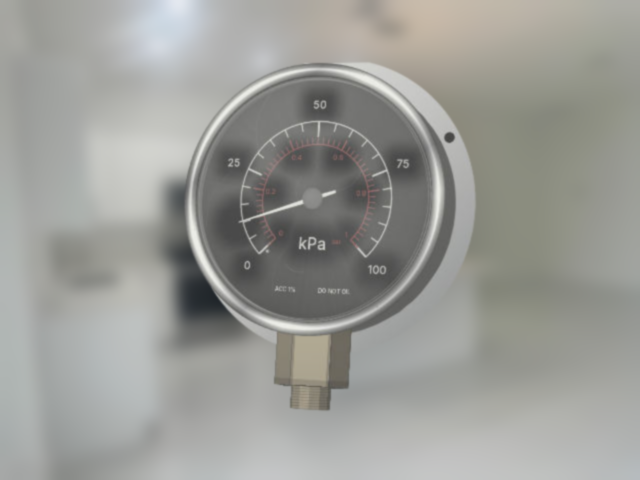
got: 10 kPa
